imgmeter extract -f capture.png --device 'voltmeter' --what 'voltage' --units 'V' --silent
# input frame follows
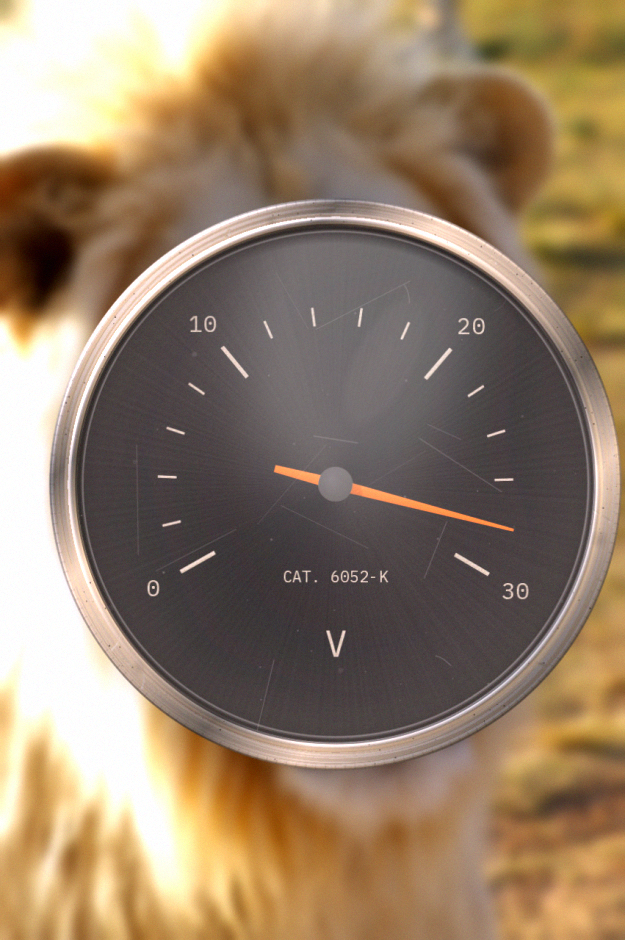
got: 28 V
